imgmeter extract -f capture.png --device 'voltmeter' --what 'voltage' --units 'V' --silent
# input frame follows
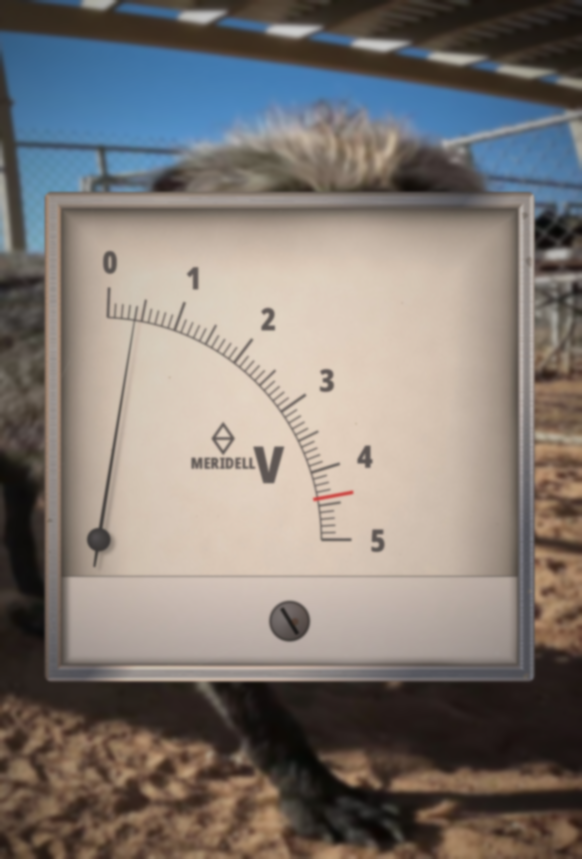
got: 0.4 V
